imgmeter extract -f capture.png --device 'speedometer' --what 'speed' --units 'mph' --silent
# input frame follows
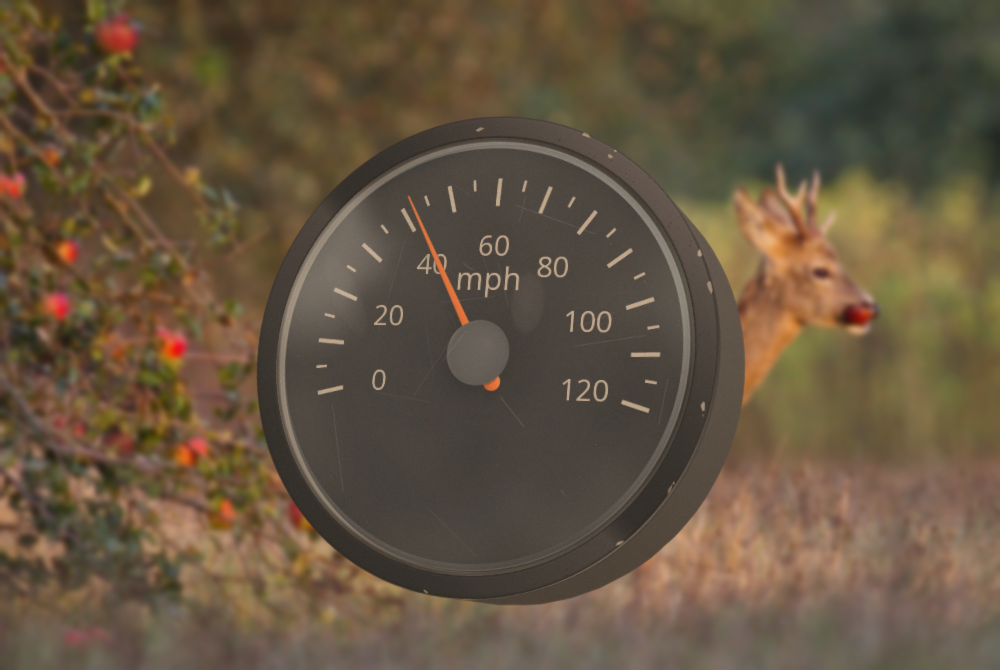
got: 42.5 mph
